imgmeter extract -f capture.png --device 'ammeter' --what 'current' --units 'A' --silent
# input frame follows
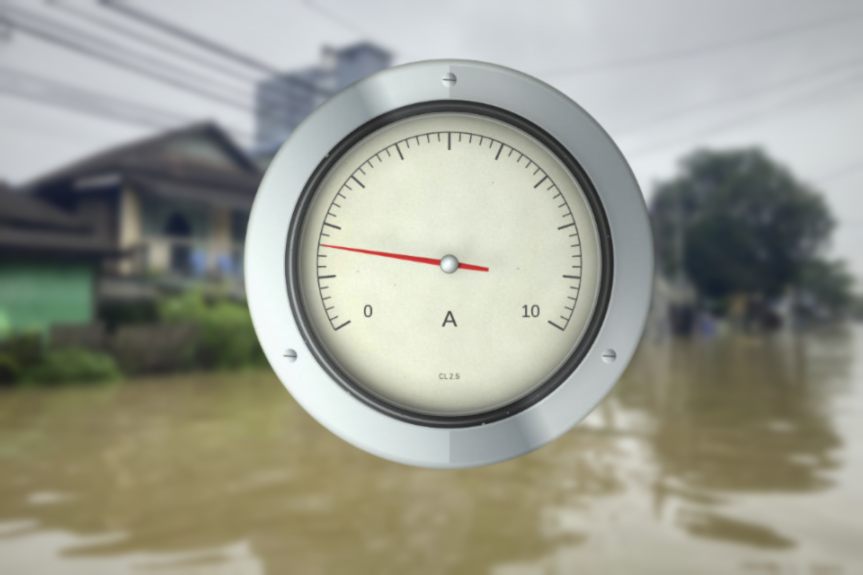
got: 1.6 A
